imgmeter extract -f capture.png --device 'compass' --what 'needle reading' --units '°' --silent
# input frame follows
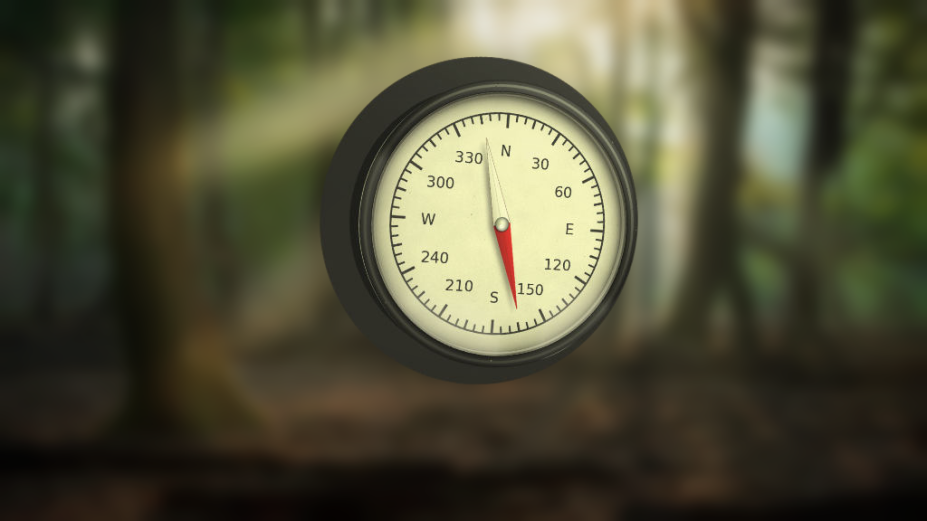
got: 165 °
